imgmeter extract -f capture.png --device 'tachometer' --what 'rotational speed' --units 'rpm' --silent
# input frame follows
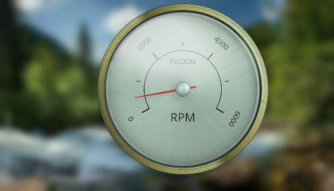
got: 500 rpm
